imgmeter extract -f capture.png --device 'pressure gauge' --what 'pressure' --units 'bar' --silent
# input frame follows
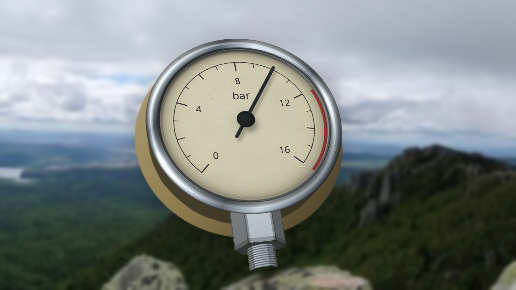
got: 10 bar
